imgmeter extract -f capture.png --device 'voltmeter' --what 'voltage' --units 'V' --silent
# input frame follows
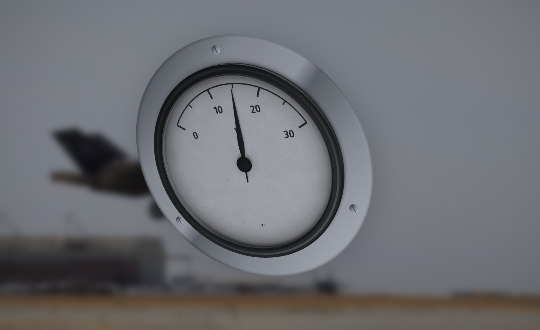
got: 15 V
